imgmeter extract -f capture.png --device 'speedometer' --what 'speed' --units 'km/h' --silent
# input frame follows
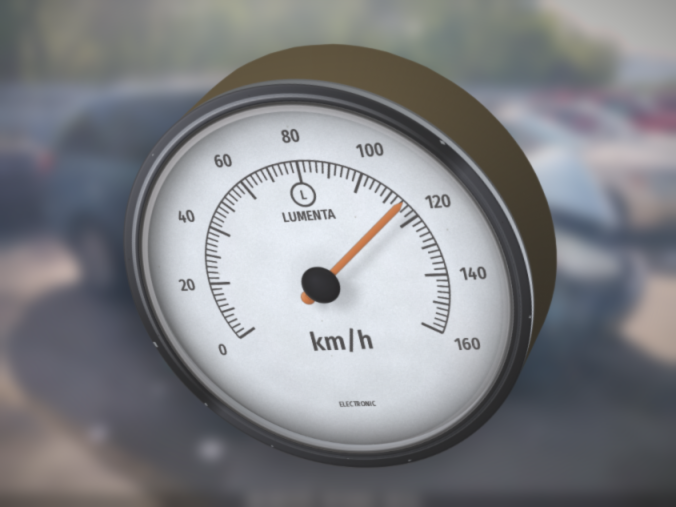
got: 114 km/h
